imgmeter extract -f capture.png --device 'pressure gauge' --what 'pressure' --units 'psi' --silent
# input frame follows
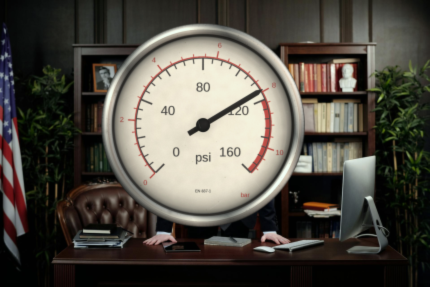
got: 115 psi
